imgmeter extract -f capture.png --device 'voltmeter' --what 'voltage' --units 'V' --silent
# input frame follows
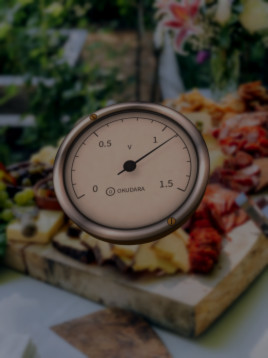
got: 1.1 V
